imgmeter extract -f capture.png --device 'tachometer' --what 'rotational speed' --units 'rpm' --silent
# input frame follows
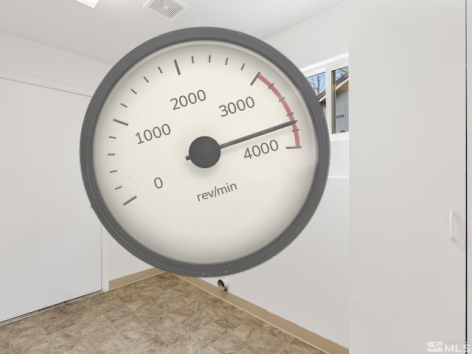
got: 3700 rpm
